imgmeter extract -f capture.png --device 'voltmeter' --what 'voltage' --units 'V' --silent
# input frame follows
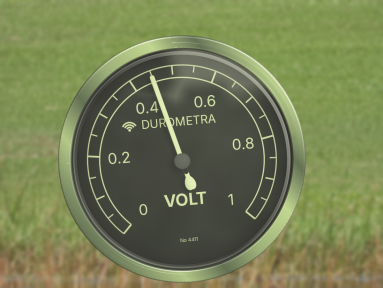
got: 0.45 V
